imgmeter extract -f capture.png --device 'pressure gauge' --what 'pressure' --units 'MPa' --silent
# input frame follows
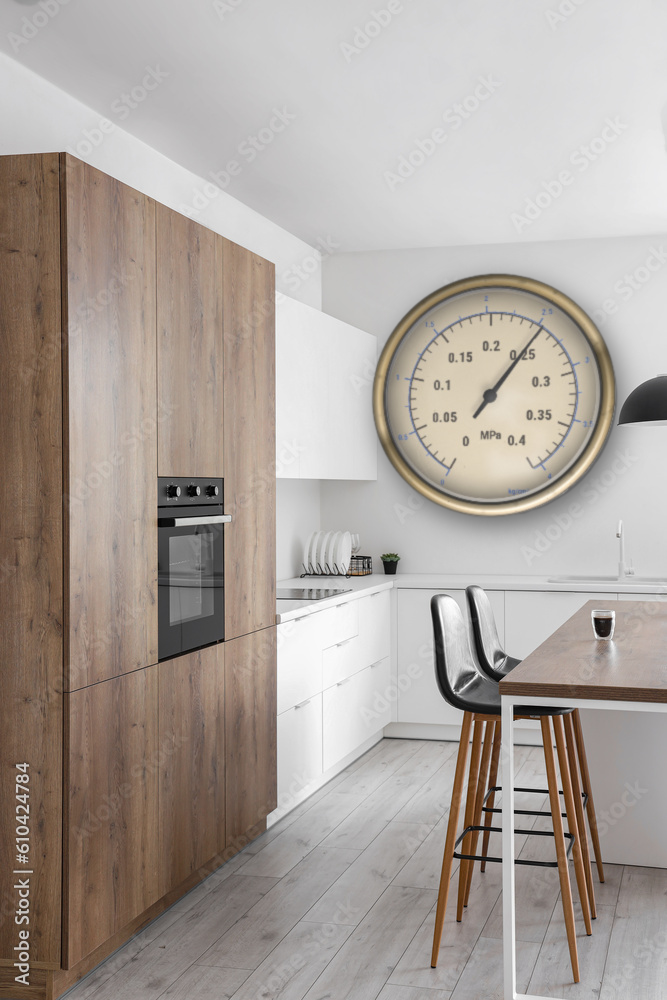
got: 0.25 MPa
